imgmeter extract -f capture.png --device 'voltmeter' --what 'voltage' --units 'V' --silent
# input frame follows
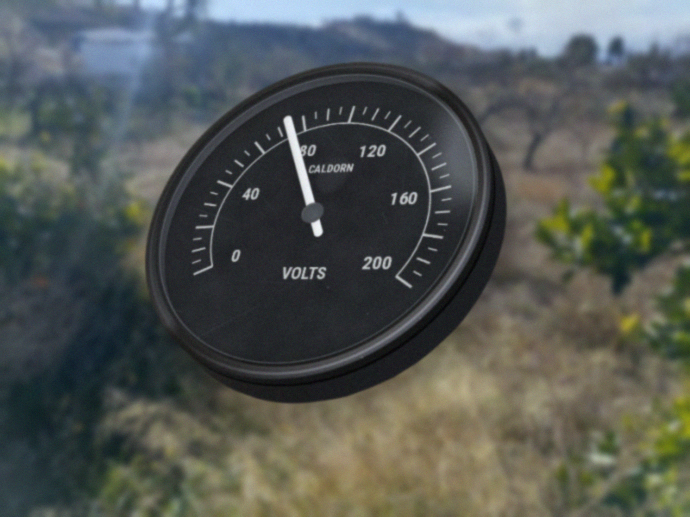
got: 75 V
